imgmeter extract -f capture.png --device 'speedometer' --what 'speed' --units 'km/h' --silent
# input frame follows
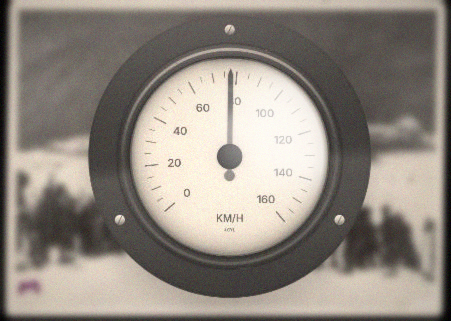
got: 77.5 km/h
